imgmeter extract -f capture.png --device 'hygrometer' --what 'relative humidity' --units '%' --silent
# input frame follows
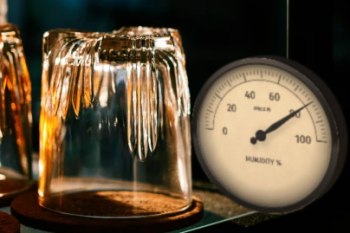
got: 80 %
